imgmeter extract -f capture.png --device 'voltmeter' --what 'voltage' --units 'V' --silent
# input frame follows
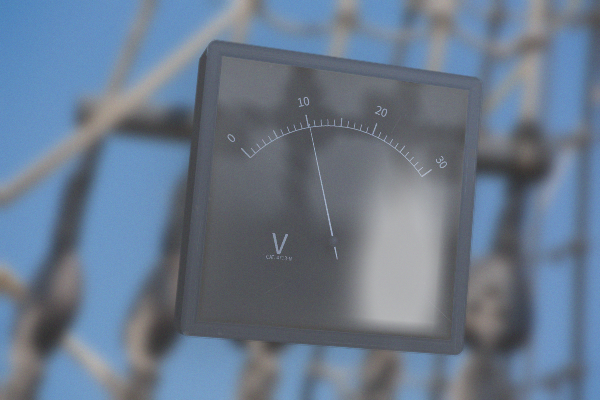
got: 10 V
